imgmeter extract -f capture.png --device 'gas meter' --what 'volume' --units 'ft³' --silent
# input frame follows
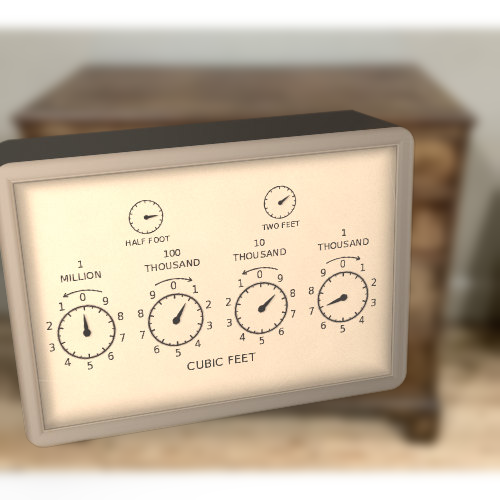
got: 8700 ft³
